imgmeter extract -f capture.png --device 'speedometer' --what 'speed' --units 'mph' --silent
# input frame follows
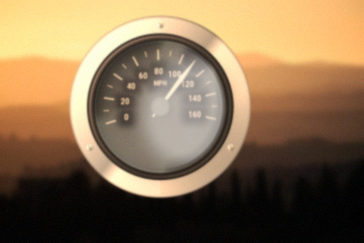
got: 110 mph
